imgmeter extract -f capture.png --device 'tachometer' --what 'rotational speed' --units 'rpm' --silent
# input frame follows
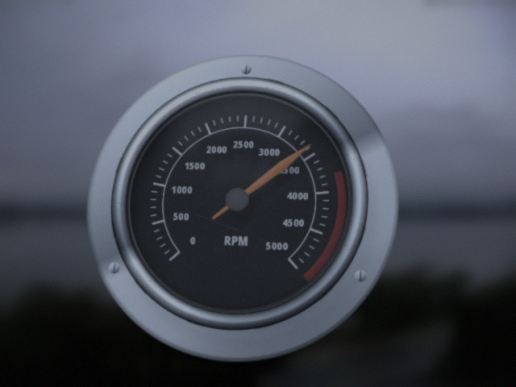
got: 3400 rpm
